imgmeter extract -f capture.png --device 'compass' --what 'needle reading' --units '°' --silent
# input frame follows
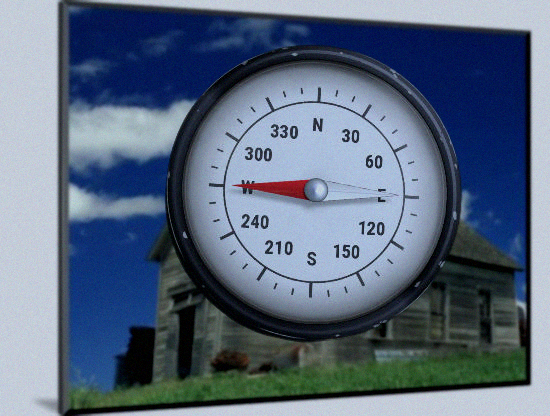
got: 270 °
